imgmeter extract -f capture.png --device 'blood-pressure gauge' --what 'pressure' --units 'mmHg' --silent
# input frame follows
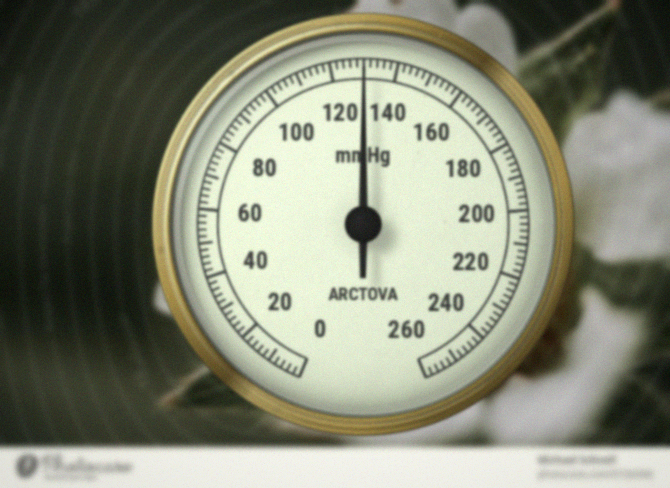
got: 130 mmHg
